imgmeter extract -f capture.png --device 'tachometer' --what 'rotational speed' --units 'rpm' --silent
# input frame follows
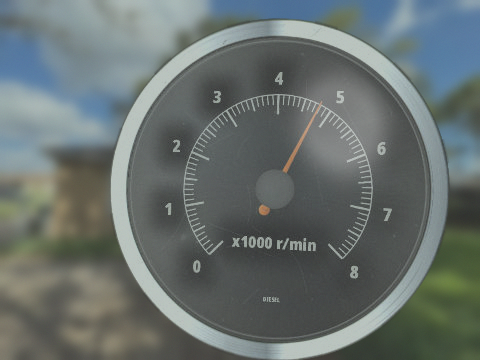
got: 4800 rpm
